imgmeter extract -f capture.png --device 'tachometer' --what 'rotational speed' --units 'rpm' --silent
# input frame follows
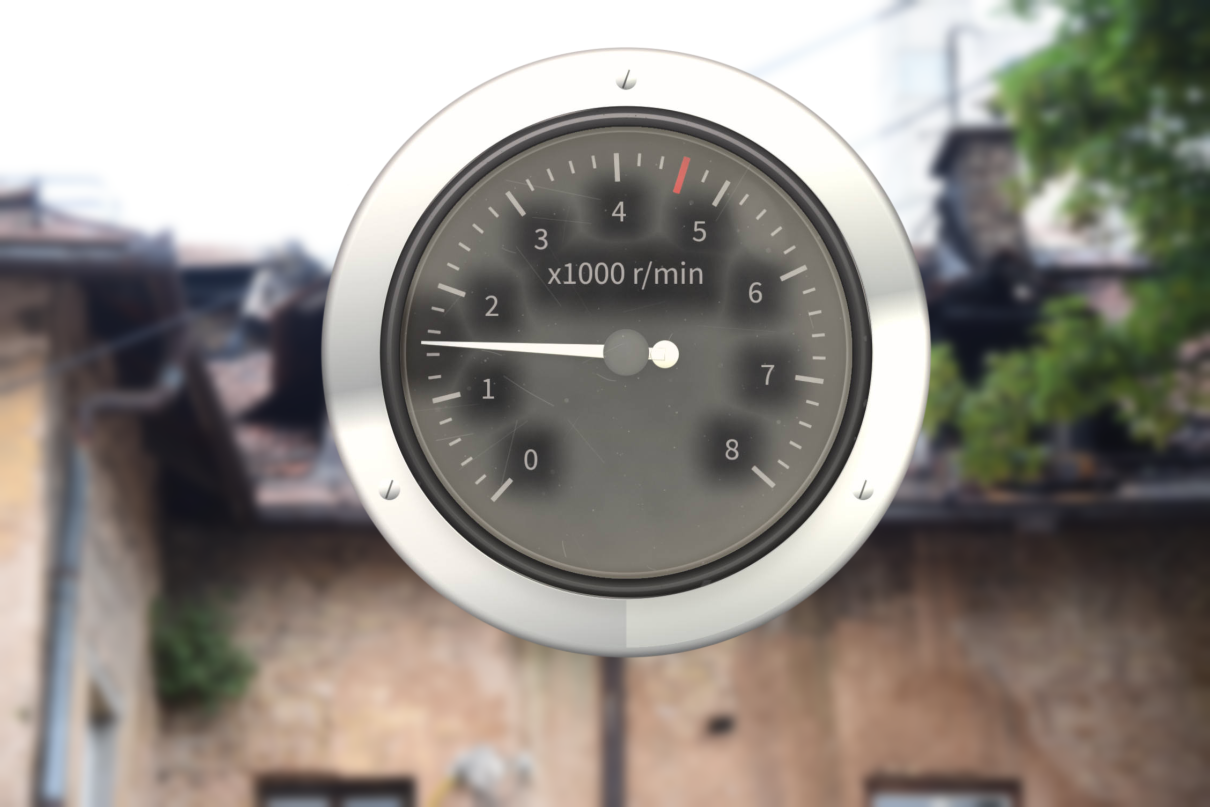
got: 1500 rpm
